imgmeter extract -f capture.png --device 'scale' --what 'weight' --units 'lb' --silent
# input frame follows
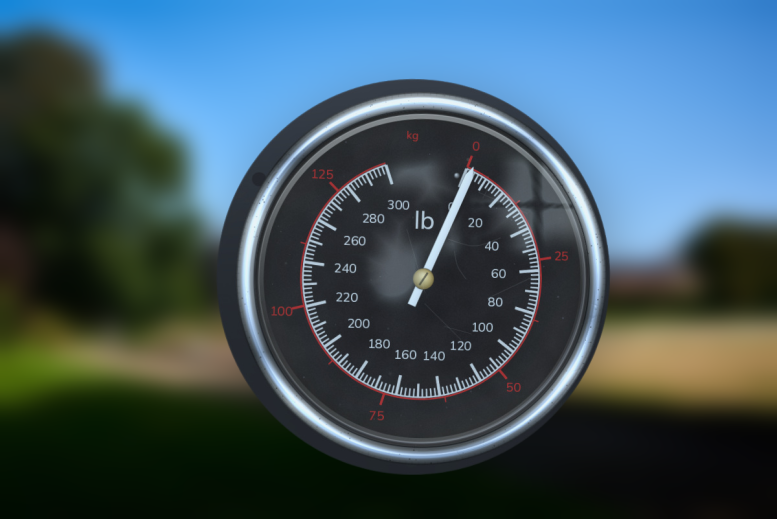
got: 2 lb
